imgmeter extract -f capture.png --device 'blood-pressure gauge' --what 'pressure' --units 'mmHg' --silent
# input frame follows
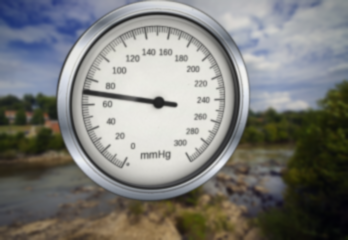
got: 70 mmHg
